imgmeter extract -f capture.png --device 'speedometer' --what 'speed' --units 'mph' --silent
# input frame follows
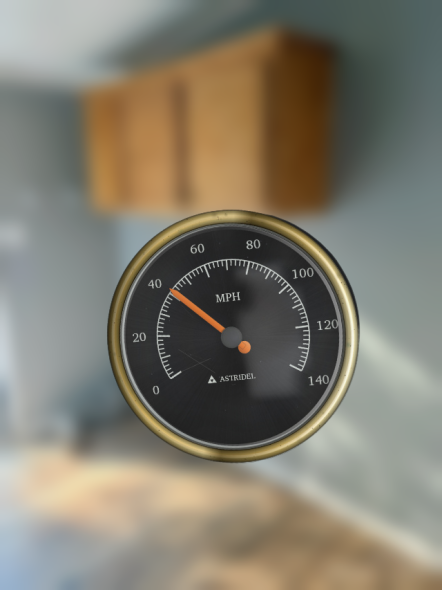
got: 42 mph
